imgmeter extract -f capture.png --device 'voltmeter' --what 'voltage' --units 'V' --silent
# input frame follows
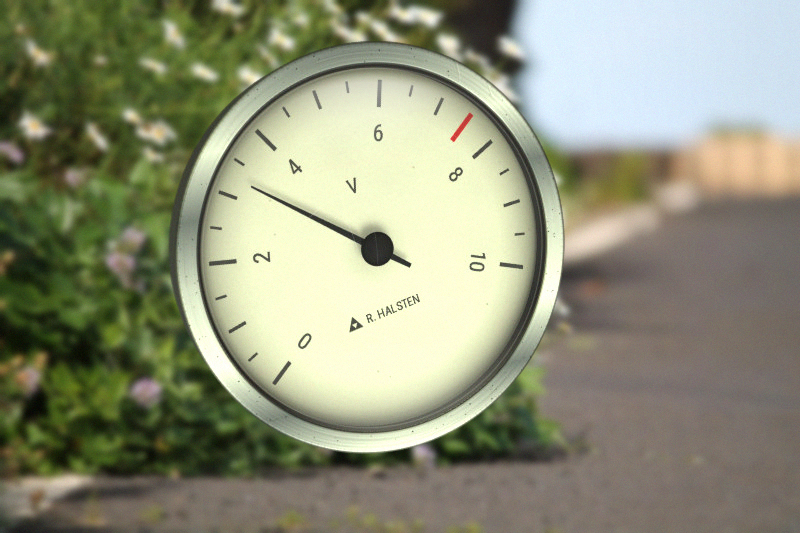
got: 3.25 V
